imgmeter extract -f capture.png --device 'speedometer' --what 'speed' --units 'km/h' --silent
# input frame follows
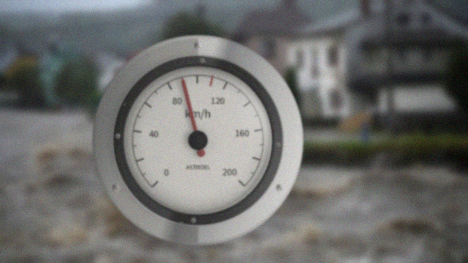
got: 90 km/h
